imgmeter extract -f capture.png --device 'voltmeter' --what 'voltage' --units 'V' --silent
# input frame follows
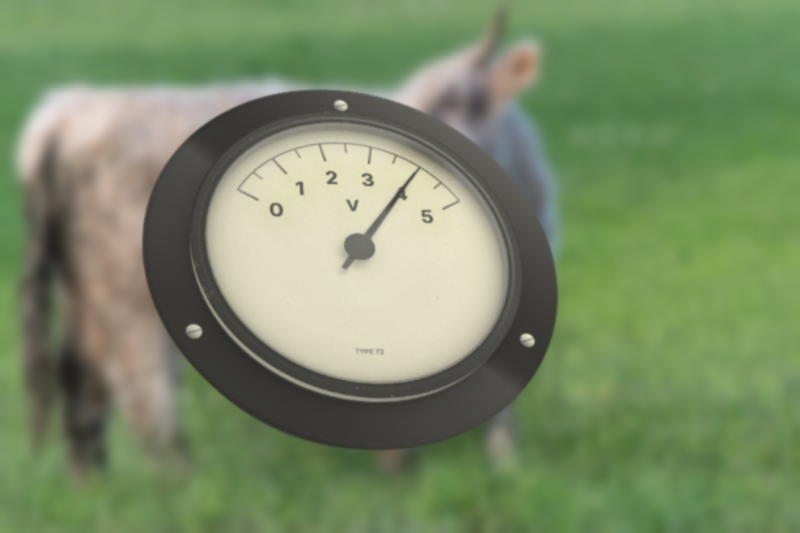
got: 4 V
